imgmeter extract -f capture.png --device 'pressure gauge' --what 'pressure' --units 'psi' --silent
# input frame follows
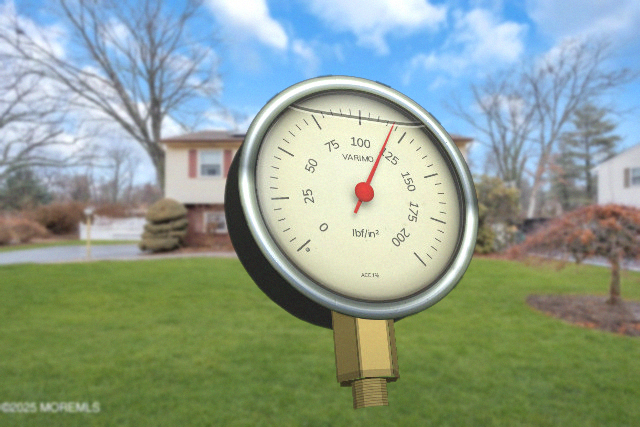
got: 117.5 psi
